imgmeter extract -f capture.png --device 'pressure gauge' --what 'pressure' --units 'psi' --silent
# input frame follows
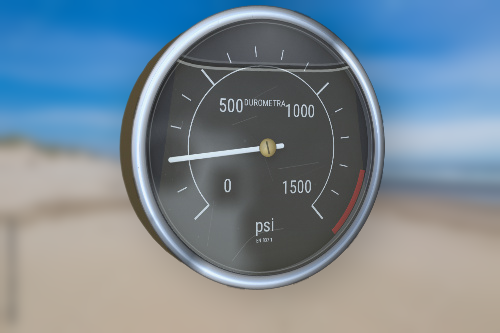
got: 200 psi
